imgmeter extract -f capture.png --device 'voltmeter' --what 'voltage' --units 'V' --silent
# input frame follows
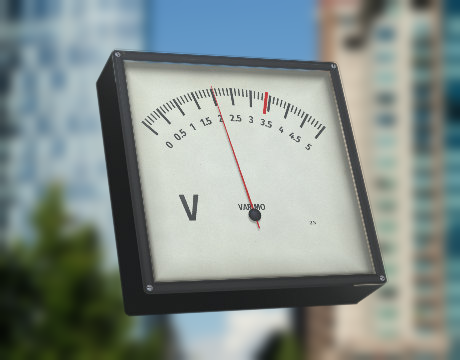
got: 2 V
